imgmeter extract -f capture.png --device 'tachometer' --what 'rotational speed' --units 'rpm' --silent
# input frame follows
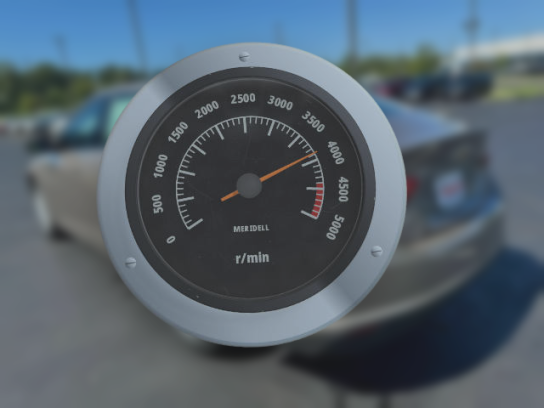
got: 3900 rpm
